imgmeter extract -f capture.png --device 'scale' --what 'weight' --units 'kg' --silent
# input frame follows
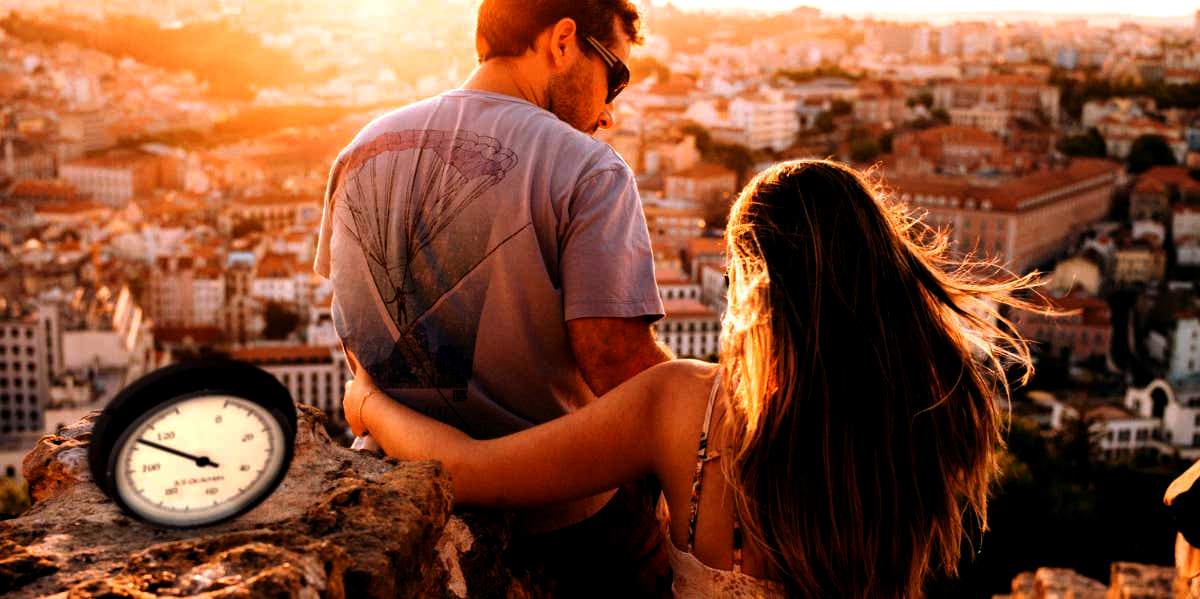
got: 115 kg
